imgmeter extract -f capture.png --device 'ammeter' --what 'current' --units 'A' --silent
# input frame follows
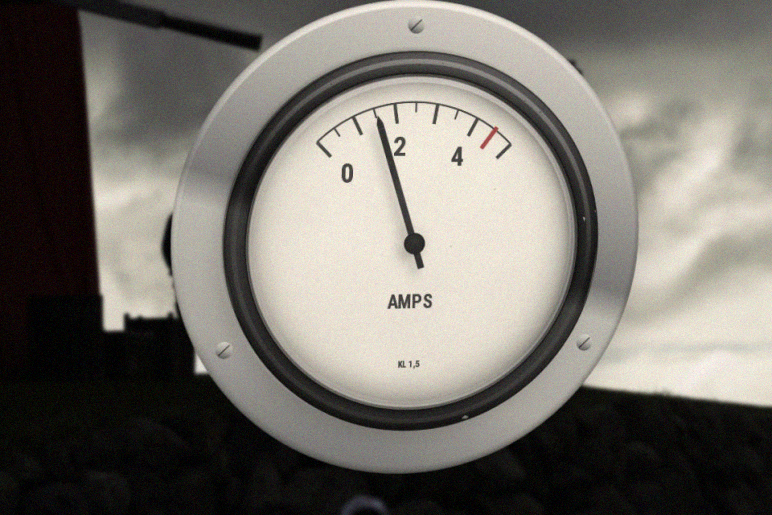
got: 1.5 A
